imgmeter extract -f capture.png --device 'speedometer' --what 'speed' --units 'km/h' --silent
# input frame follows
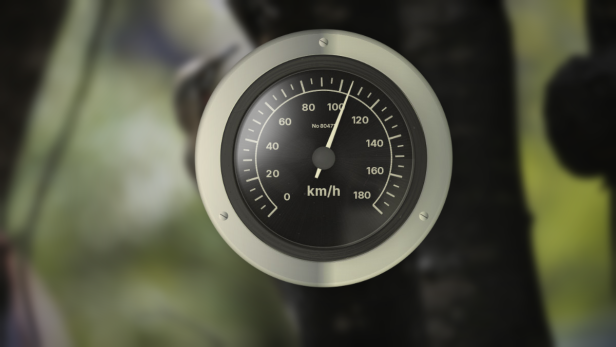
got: 105 km/h
